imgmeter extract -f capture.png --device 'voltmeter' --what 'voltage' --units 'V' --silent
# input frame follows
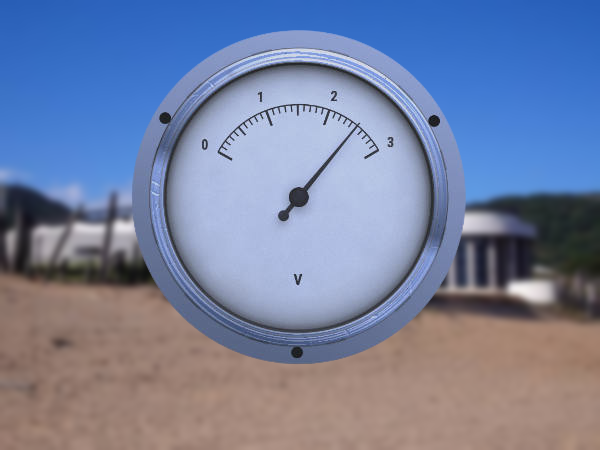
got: 2.5 V
